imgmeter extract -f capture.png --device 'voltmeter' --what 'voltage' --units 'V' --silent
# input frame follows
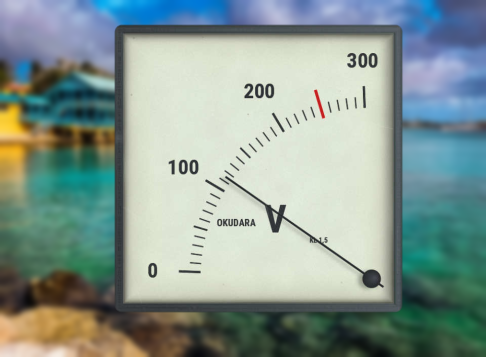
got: 115 V
